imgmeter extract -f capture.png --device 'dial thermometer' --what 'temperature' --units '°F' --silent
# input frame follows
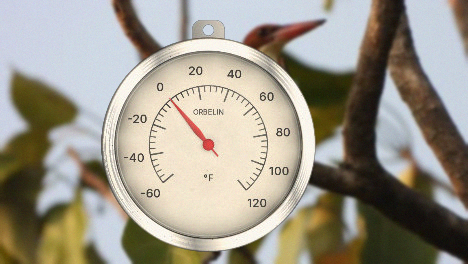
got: 0 °F
